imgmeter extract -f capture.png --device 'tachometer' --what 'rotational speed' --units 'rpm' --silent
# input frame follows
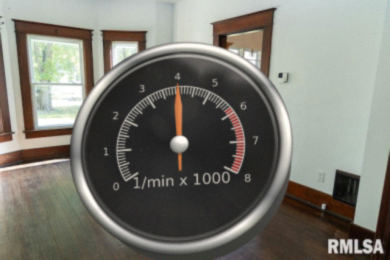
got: 4000 rpm
